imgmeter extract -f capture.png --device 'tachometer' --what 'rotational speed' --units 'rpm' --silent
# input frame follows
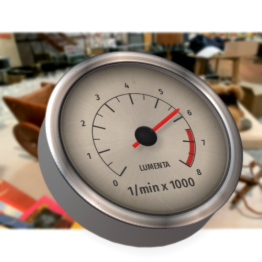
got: 5750 rpm
